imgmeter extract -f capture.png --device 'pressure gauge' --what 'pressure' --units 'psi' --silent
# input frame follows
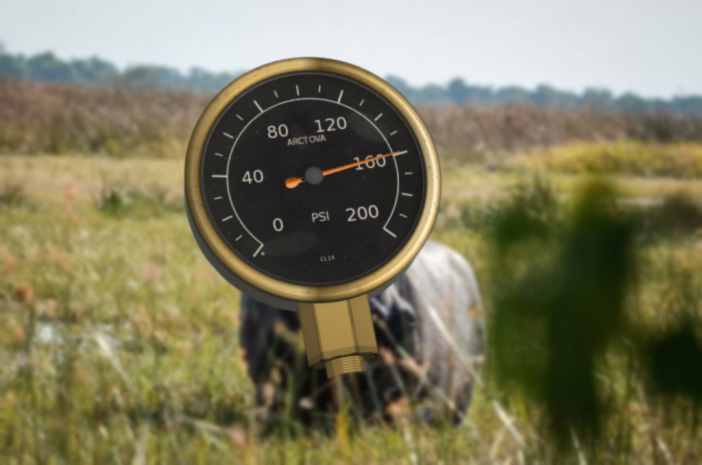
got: 160 psi
